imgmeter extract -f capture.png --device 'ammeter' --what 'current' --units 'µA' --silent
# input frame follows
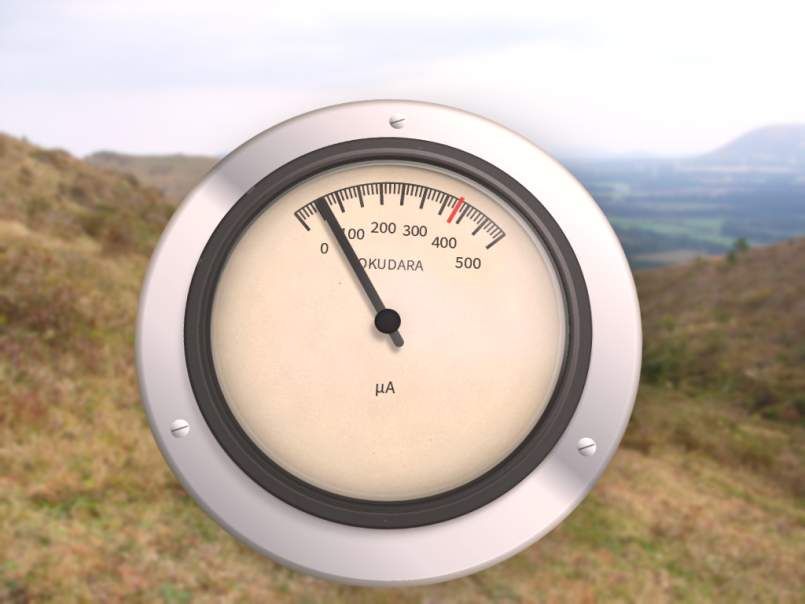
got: 60 µA
